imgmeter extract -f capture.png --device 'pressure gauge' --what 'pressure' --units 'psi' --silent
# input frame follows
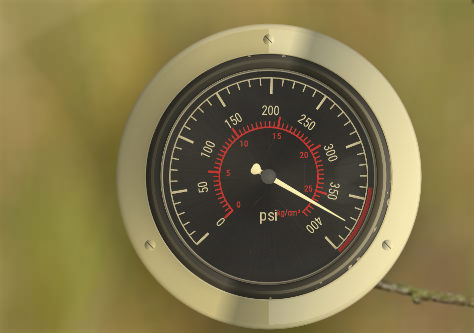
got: 375 psi
